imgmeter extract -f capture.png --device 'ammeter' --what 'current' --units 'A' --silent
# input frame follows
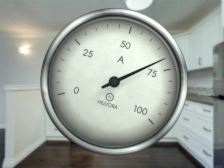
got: 70 A
